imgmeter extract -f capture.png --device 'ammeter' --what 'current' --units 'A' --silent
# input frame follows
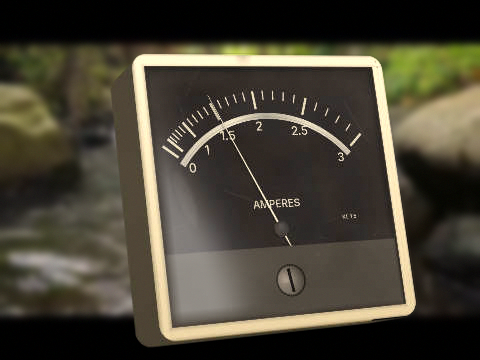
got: 1.5 A
